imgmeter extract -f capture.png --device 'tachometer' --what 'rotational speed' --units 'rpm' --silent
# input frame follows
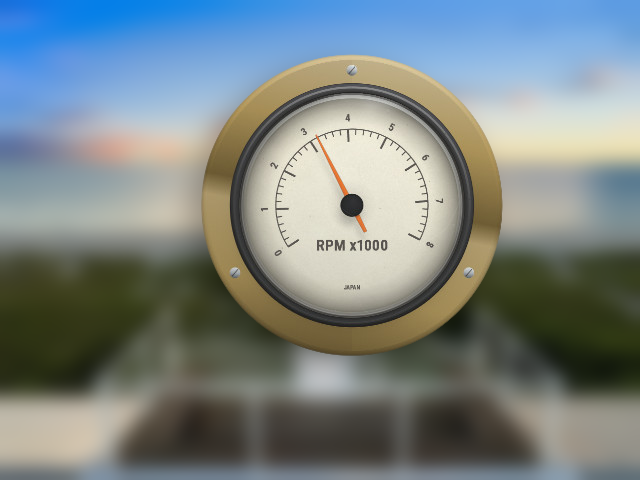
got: 3200 rpm
